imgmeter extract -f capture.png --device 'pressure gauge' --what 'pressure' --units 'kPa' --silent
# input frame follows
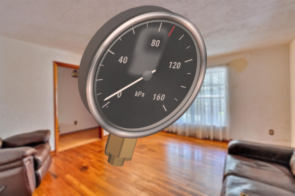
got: 5 kPa
